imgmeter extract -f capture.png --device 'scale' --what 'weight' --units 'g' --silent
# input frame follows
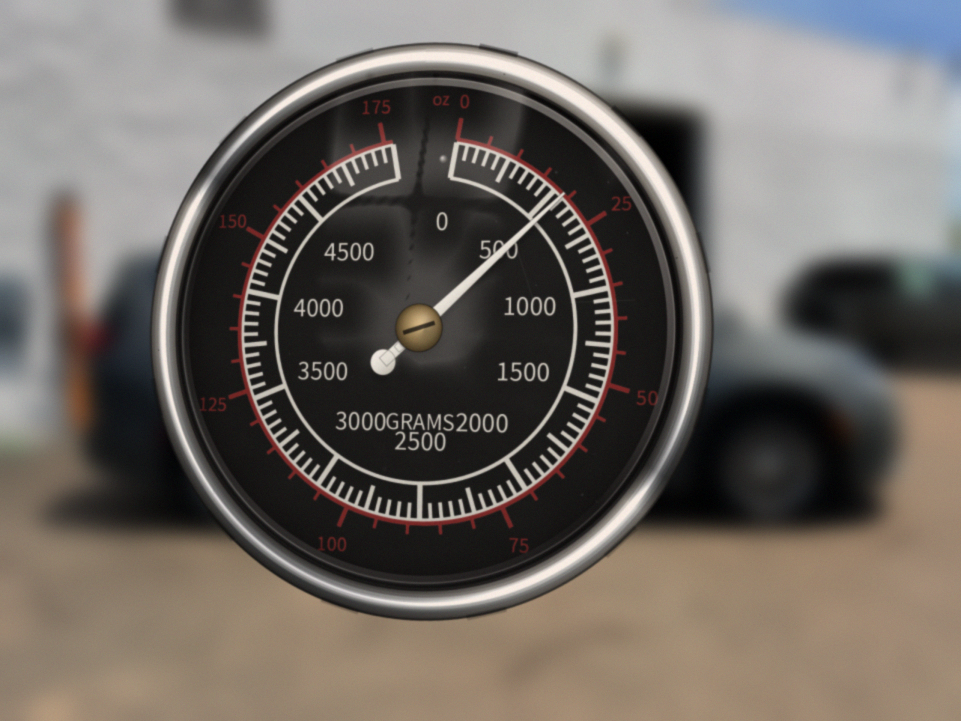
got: 550 g
